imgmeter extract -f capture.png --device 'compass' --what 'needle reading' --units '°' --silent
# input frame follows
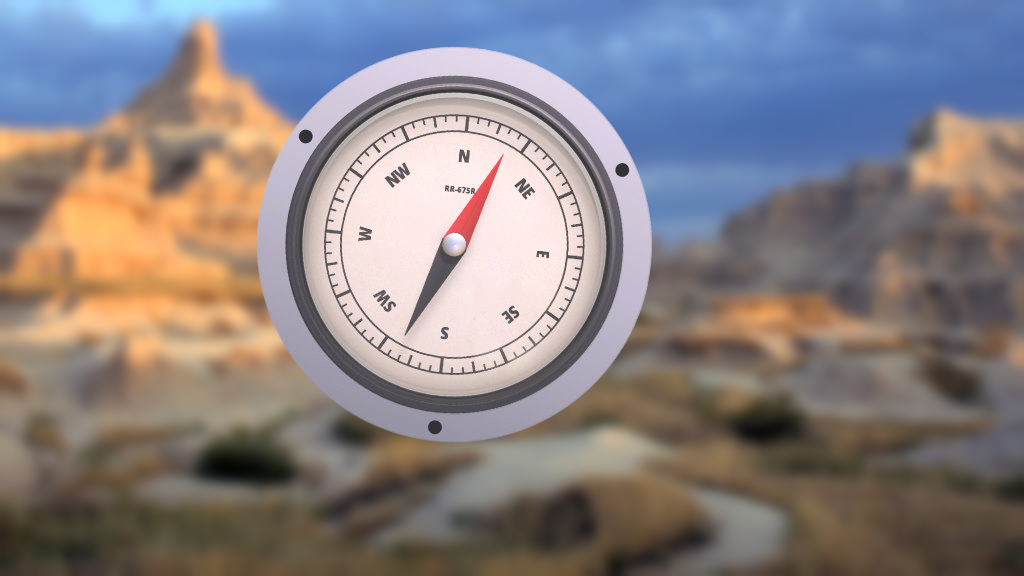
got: 22.5 °
